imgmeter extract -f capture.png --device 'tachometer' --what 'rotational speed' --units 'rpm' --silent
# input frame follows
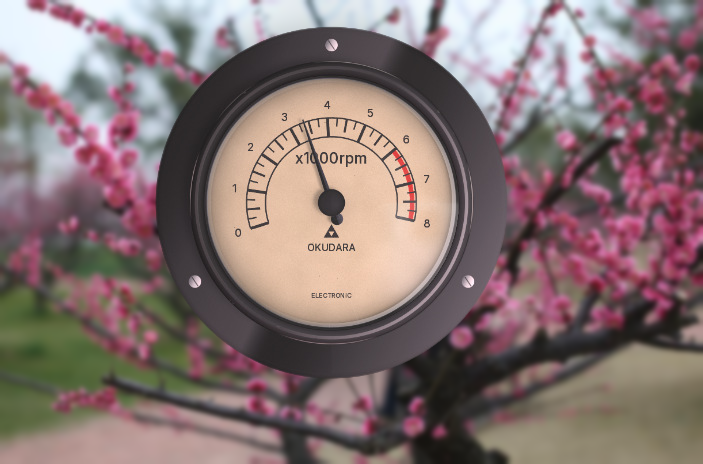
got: 3375 rpm
